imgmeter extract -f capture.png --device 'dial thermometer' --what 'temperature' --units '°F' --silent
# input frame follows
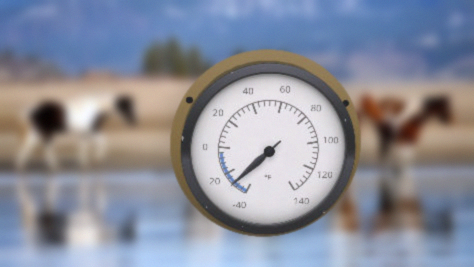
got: -28 °F
